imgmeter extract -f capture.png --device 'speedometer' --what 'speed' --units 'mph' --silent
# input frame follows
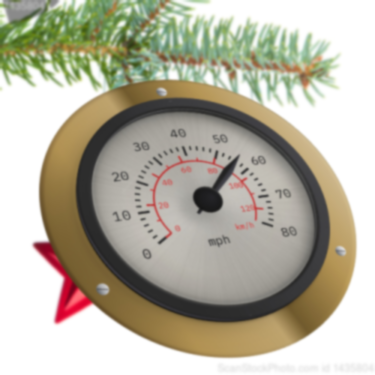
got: 56 mph
